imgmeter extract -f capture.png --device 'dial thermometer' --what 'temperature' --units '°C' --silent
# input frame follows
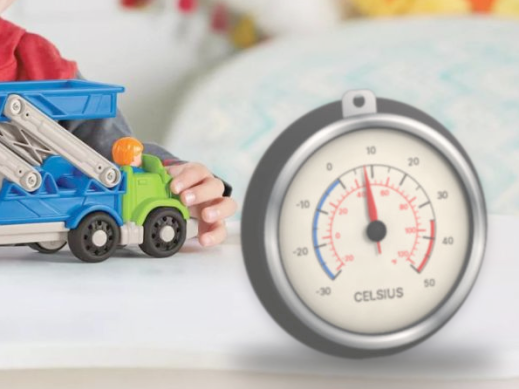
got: 7.5 °C
